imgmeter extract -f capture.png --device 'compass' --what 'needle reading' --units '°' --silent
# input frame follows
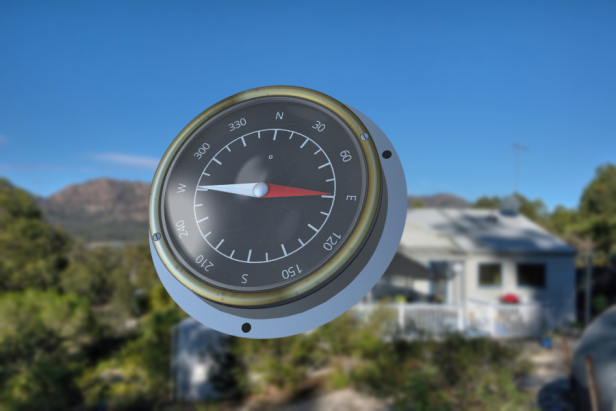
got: 90 °
